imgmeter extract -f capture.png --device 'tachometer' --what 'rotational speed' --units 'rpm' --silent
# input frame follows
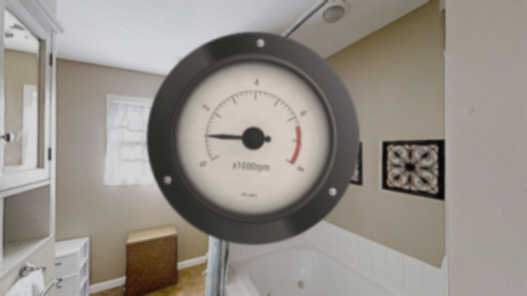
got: 1000 rpm
